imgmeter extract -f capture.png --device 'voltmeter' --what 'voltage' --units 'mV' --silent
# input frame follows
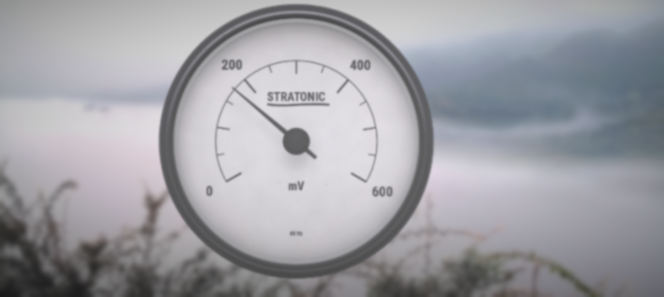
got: 175 mV
